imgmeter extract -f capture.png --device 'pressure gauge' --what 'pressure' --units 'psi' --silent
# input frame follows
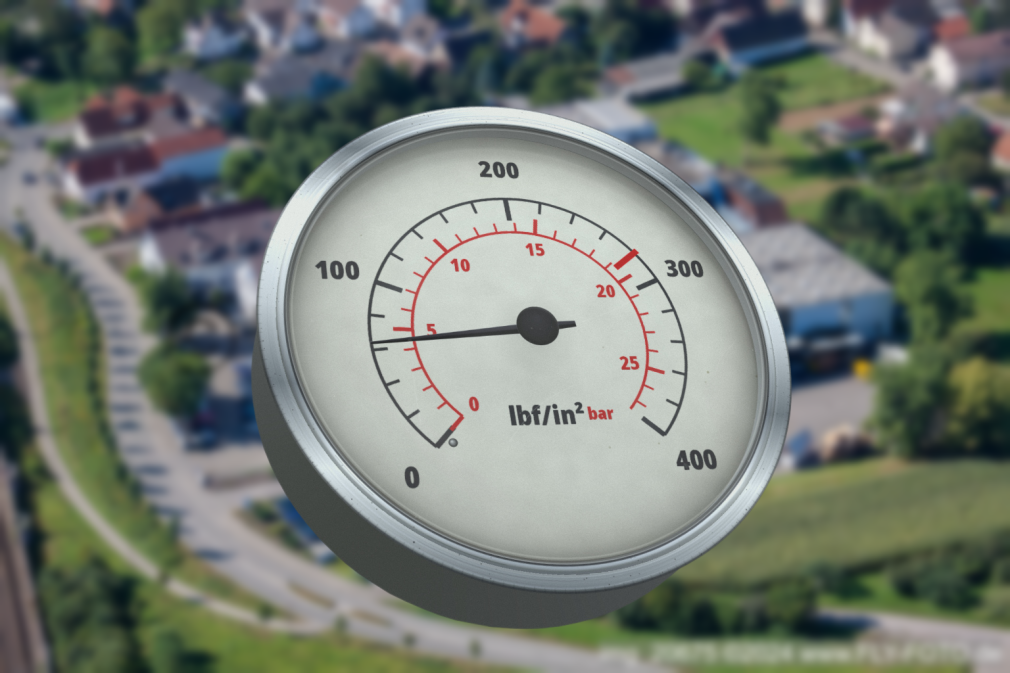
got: 60 psi
